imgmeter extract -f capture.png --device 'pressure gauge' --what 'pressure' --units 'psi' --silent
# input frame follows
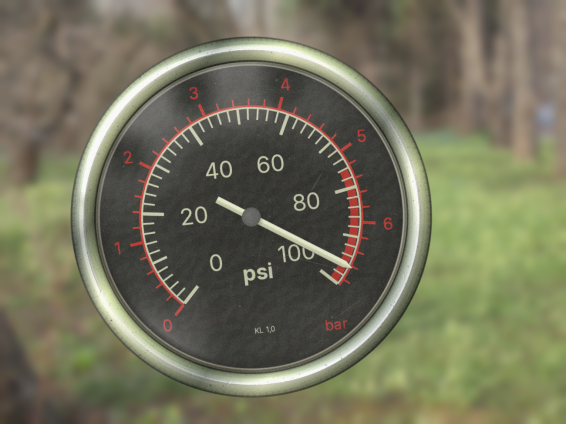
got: 96 psi
